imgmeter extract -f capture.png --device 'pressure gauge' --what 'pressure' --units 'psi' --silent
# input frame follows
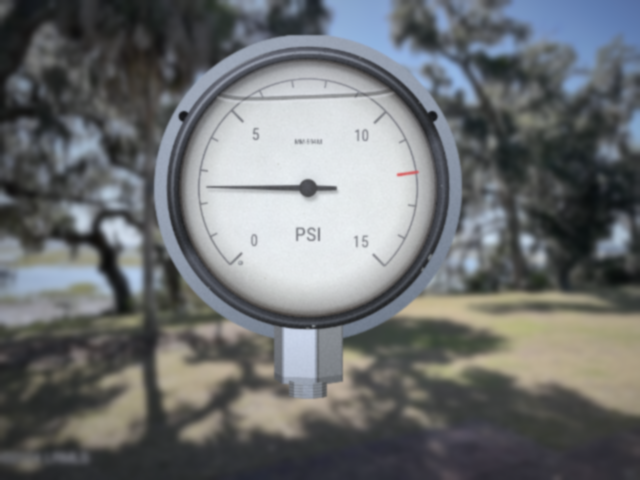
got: 2.5 psi
